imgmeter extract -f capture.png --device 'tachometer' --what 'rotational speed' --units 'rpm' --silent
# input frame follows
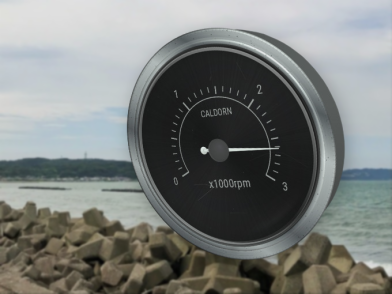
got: 2600 rpm
